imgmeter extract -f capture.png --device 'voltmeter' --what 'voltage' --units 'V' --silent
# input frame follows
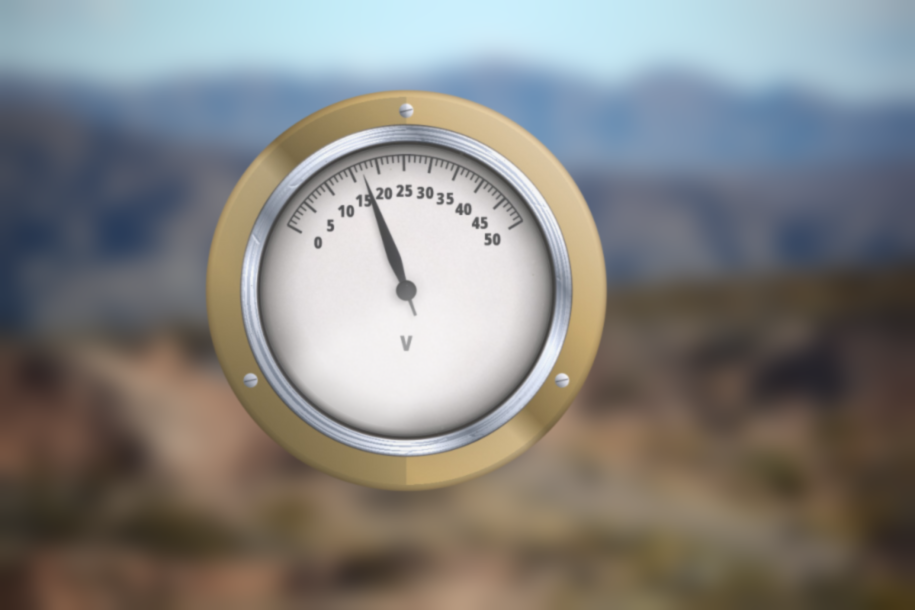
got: 17 V
